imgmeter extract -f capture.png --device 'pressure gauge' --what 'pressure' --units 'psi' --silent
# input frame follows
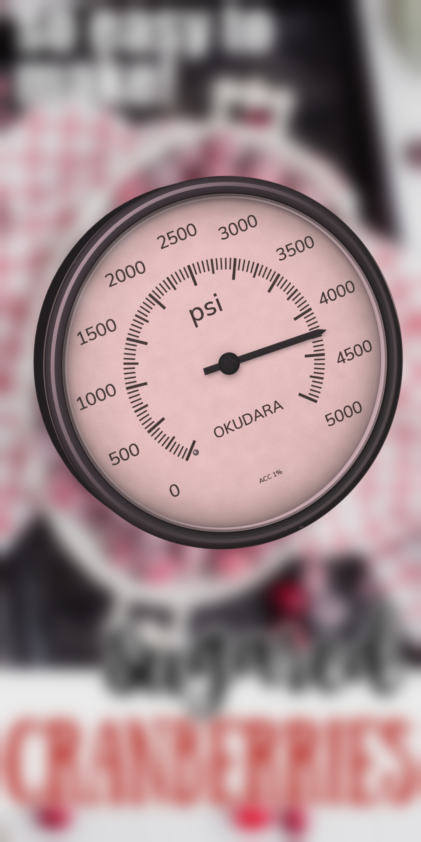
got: 4250 psi
